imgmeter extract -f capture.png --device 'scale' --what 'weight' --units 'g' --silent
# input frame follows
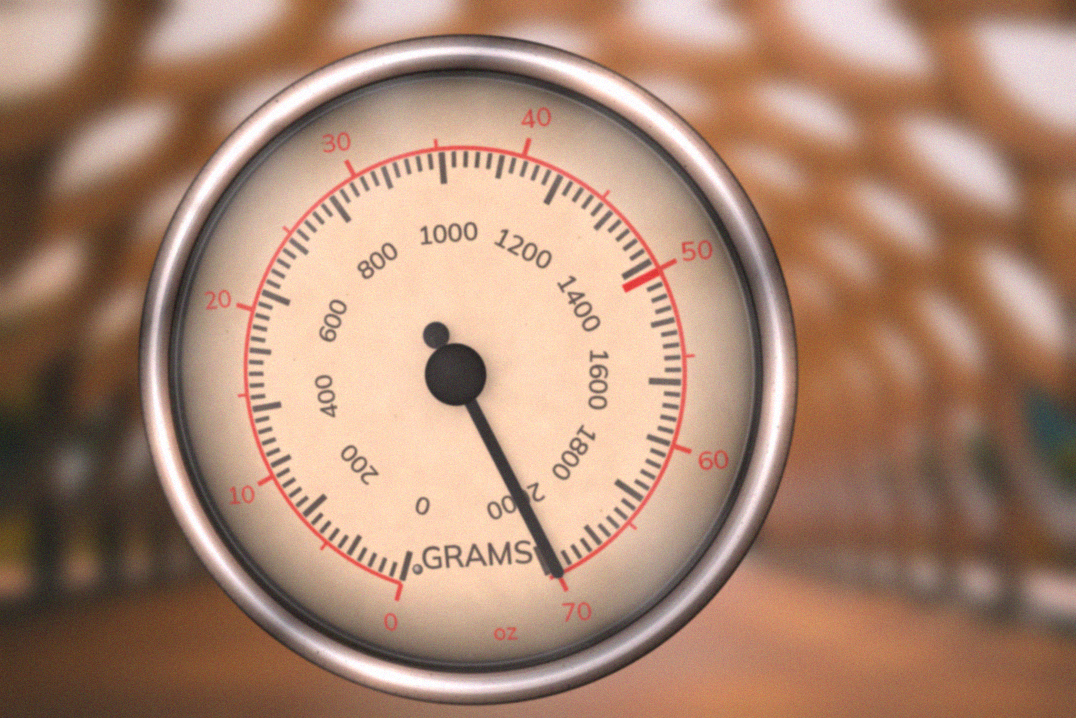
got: 1980 g
